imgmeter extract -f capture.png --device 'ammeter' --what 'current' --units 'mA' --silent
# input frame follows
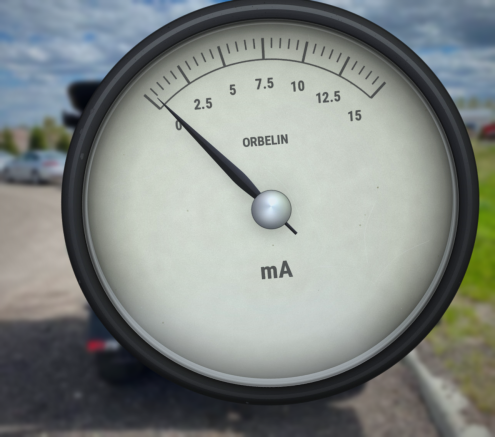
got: 0.5 mA
